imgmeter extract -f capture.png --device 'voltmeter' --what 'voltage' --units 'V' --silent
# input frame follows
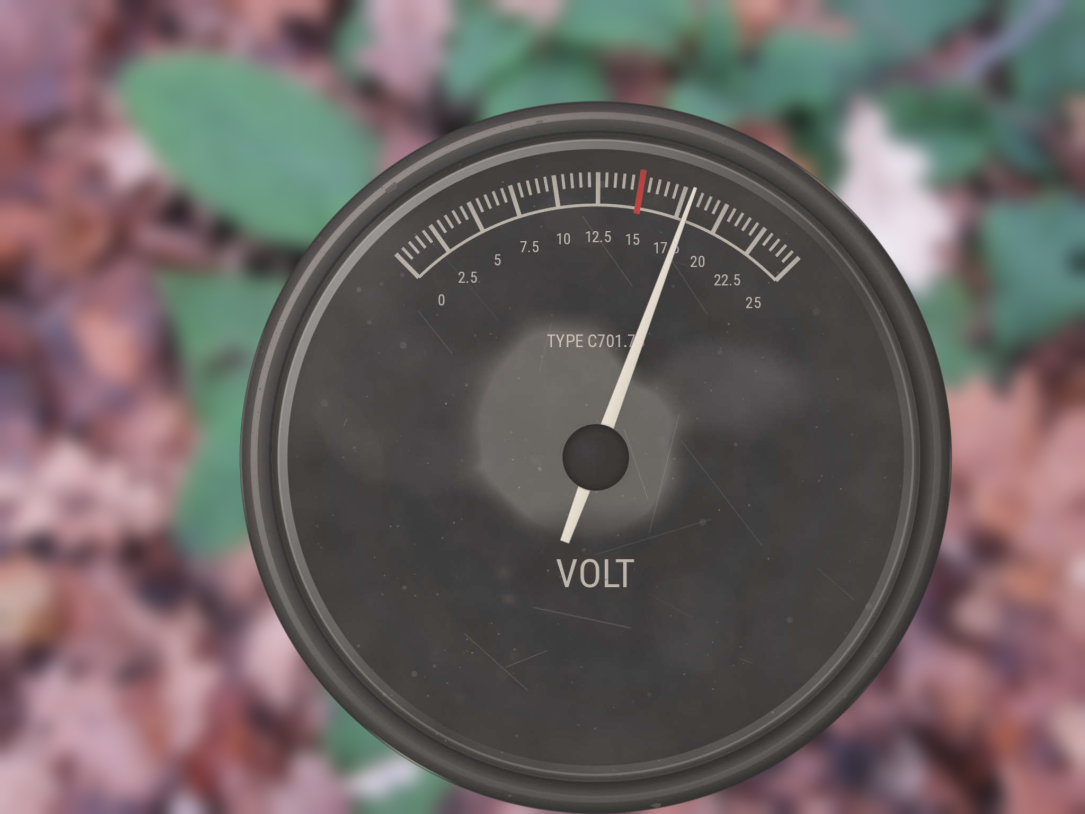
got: 18 V
